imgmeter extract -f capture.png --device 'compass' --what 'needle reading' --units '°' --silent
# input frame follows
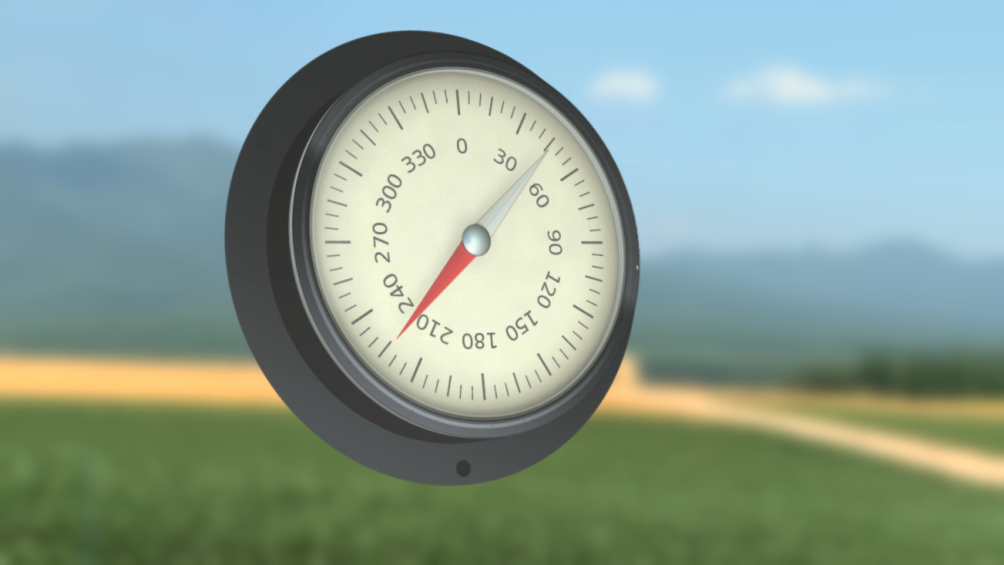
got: 225 °
